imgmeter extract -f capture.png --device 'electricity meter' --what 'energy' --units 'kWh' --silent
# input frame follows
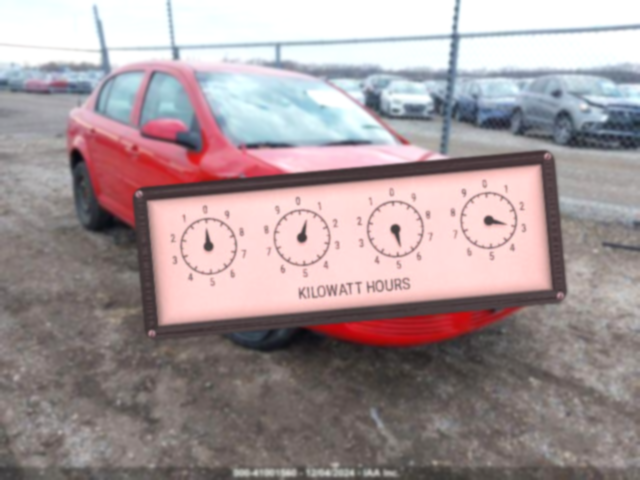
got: 53 kWh
